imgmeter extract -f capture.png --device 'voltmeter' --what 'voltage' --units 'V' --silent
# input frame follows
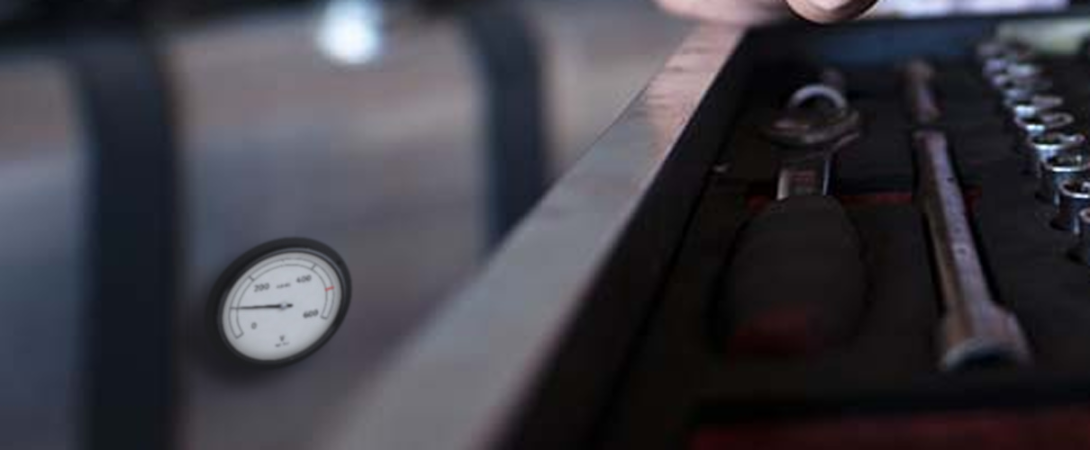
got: 100 V
